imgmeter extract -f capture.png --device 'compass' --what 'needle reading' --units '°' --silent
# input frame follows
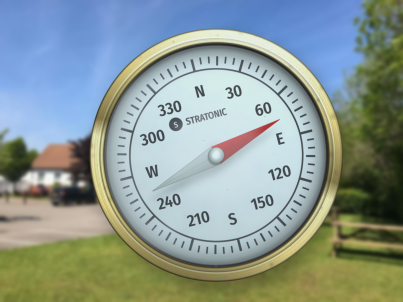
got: 75 °
